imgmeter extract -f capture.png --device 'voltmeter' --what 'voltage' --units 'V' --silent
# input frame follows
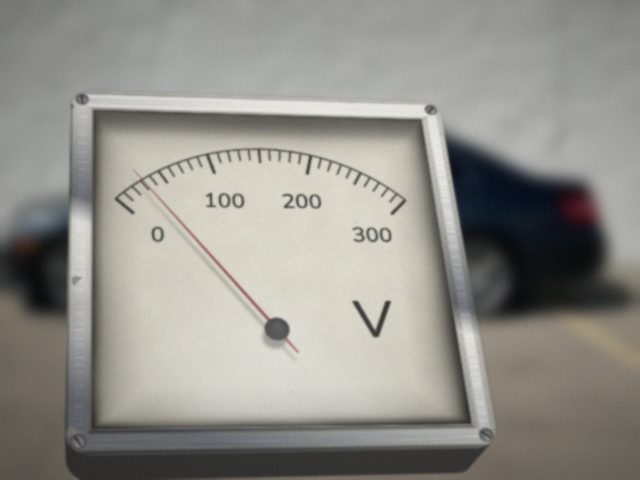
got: 30 V
